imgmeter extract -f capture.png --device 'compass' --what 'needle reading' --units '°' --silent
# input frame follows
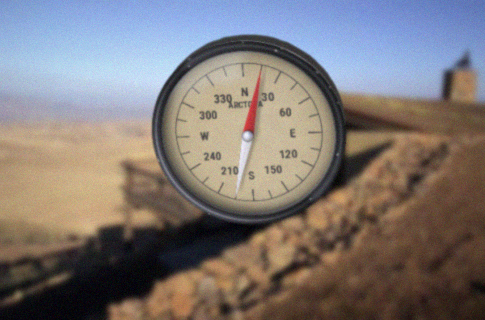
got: 15 °
